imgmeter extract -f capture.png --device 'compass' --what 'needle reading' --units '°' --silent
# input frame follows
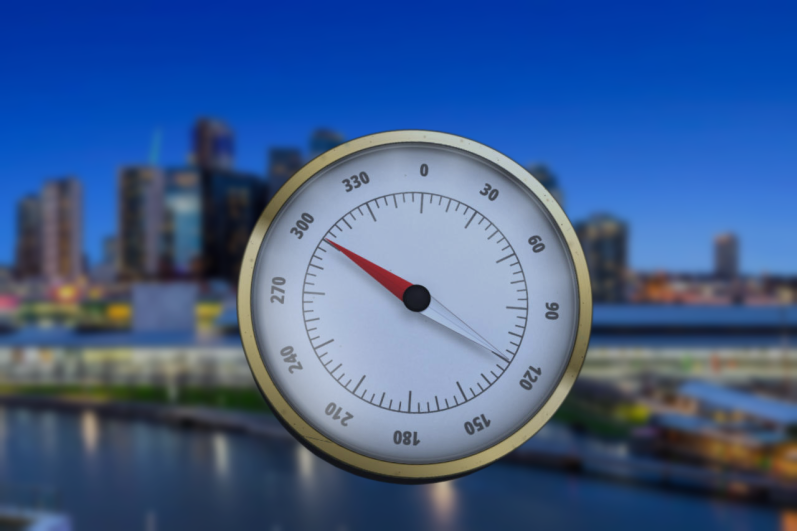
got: 300 °
